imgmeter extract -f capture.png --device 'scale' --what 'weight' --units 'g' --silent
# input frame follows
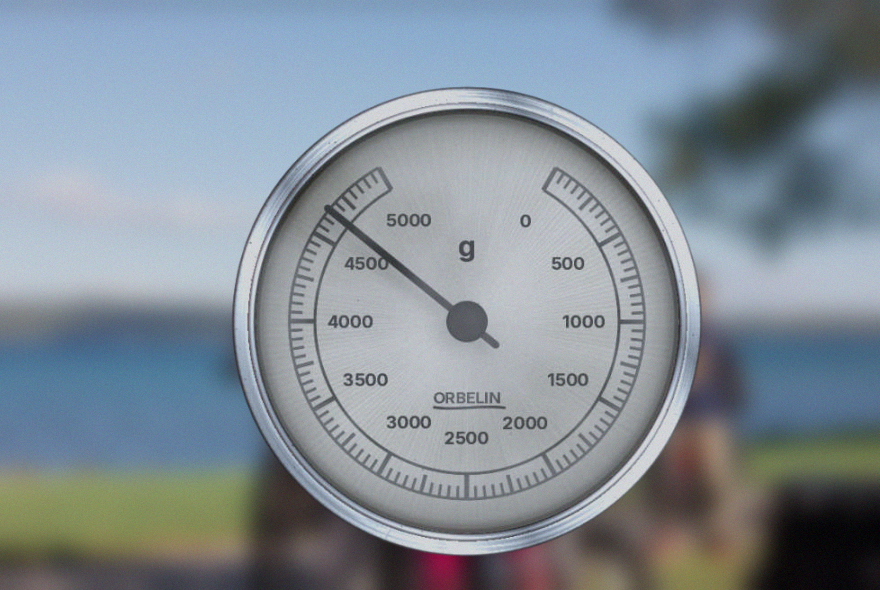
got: 4650 g
